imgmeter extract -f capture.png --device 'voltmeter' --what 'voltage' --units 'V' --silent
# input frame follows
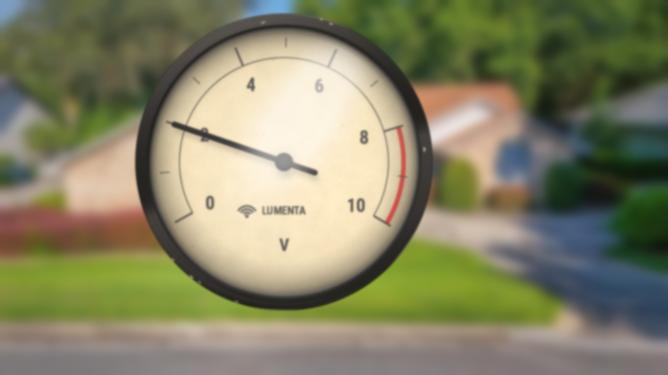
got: 2 V
